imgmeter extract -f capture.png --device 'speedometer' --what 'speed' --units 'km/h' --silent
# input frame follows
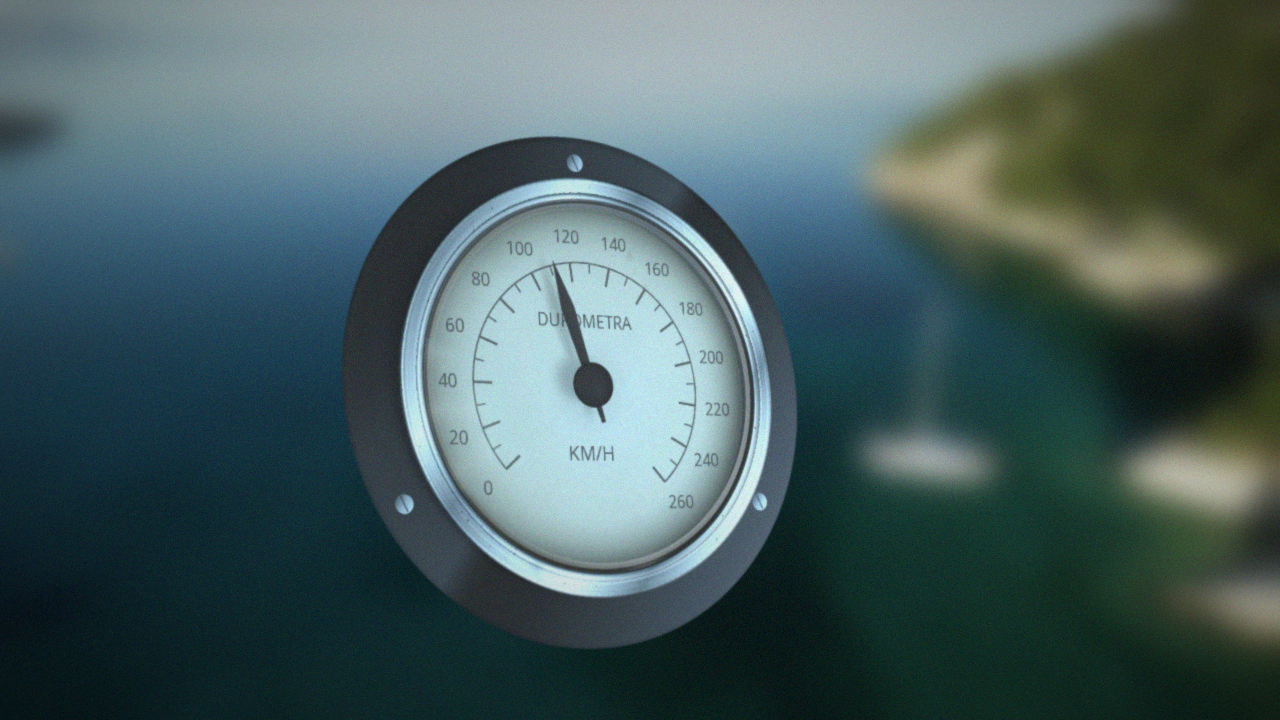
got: 110 km/h
